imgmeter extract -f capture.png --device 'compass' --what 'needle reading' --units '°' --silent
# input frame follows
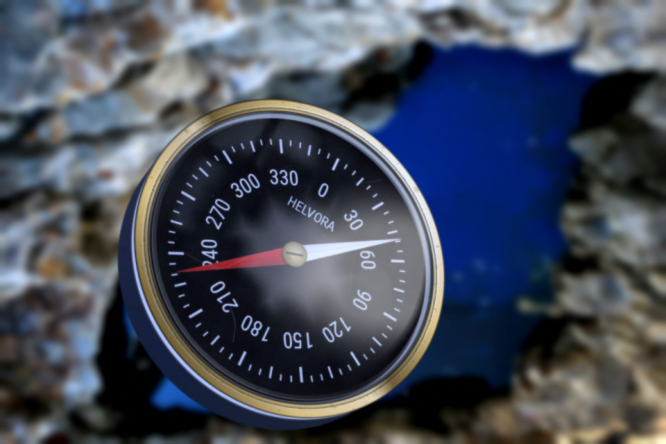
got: 230 °
